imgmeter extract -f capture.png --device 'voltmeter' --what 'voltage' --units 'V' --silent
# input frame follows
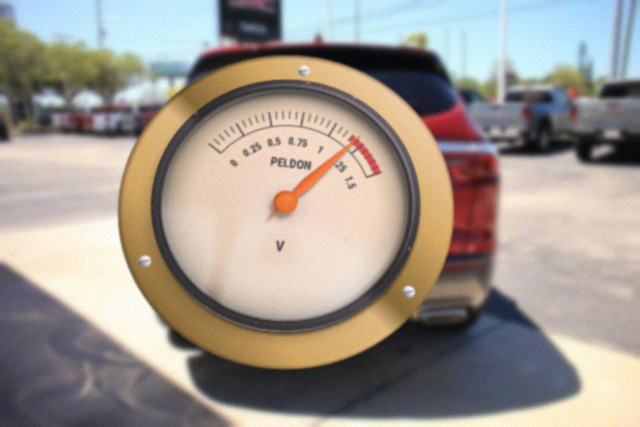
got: 1.2 V
